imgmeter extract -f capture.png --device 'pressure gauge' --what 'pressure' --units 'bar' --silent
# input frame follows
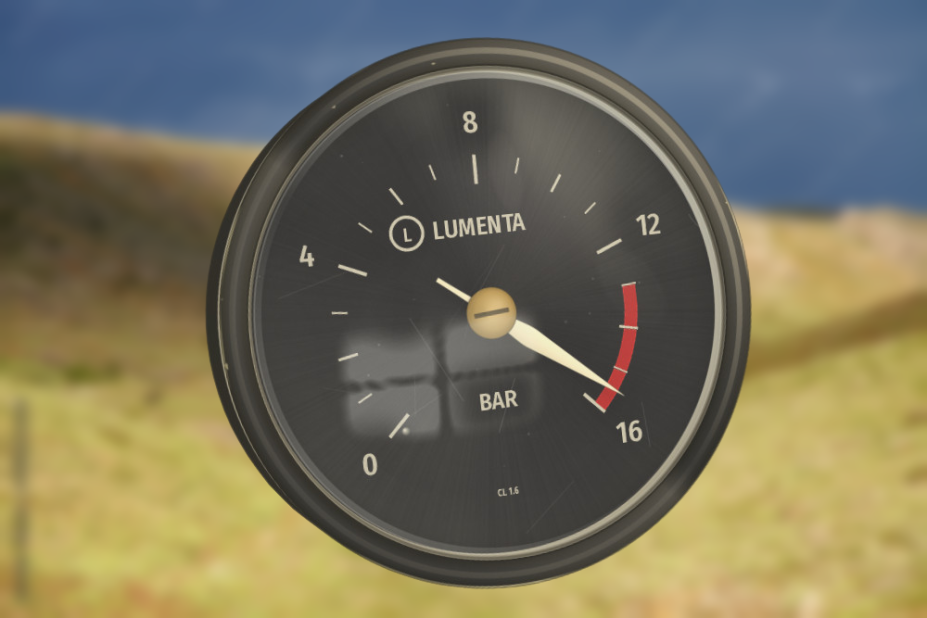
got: 15.5 bar
